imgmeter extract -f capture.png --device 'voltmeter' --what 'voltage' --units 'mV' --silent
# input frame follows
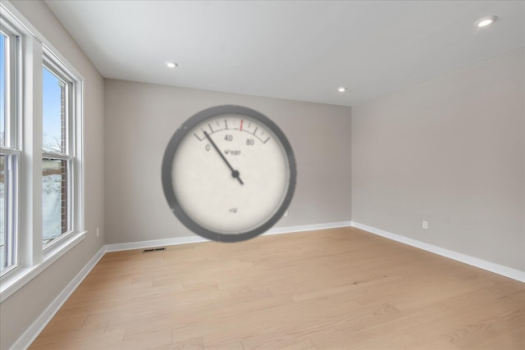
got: 10 mV
